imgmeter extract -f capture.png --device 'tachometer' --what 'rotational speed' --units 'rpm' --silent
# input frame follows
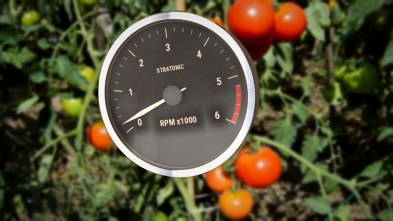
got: 200 rpm
